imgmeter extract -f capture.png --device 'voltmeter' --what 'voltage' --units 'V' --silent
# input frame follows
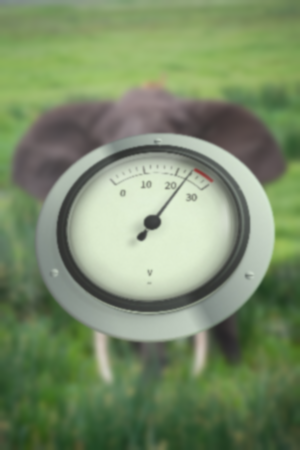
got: 24 V
